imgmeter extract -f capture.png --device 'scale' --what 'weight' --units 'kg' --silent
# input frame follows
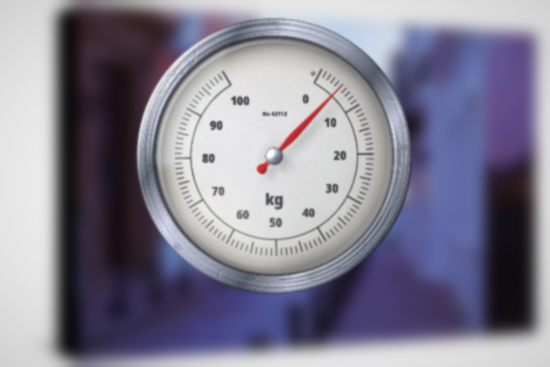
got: 5 kg
